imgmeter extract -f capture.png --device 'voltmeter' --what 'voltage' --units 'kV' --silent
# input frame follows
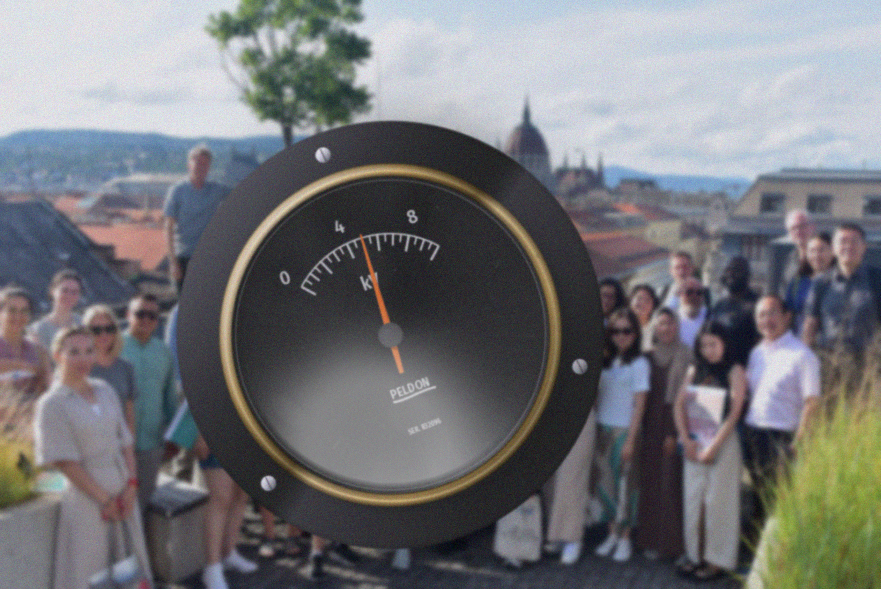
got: 5 kV
